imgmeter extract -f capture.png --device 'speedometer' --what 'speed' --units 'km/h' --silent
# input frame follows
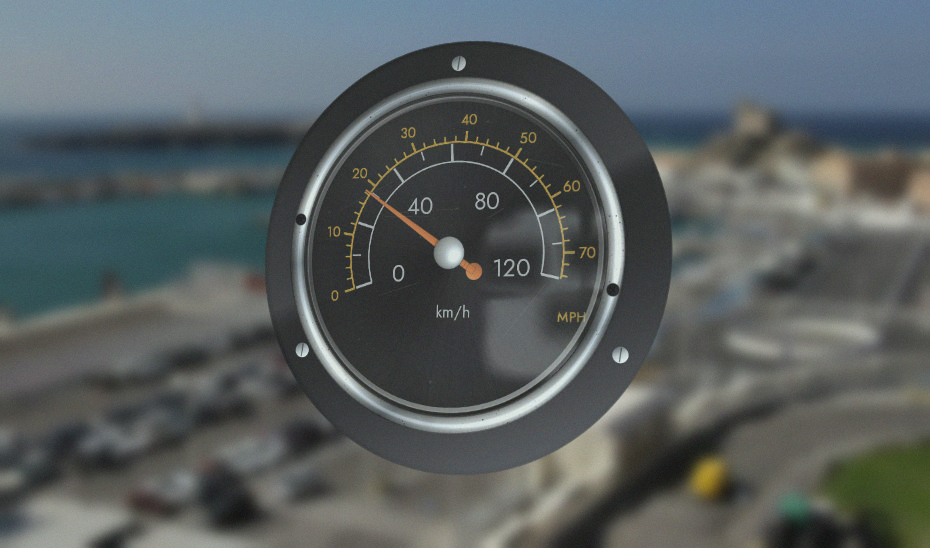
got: 30 km/h
